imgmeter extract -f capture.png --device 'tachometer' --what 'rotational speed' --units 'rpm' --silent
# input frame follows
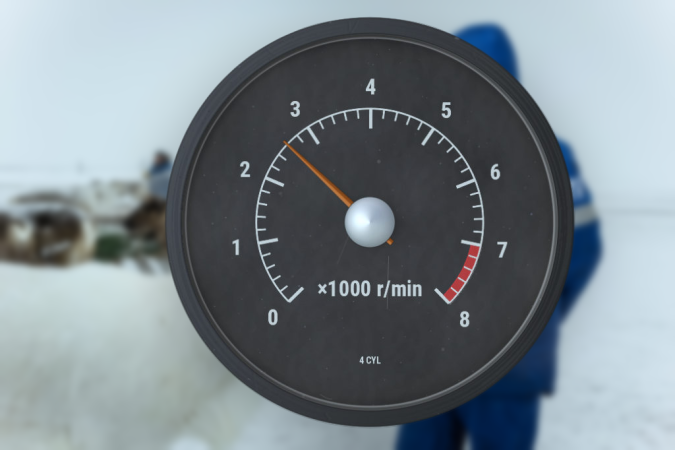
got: 2600 rpm
